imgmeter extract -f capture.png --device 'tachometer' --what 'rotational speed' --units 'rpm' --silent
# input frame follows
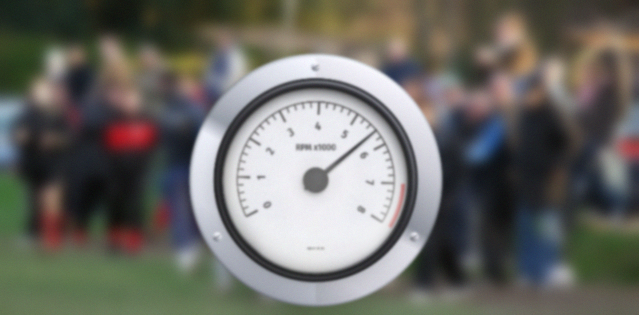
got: 5600 rpm
